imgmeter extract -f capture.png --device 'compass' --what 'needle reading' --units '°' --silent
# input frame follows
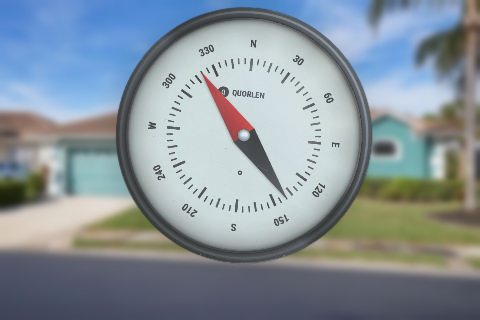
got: 320 °
